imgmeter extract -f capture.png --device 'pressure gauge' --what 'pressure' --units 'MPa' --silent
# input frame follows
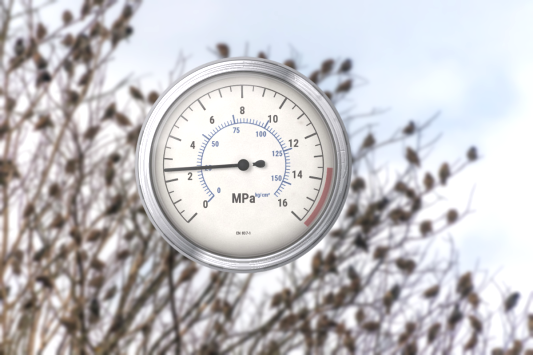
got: 2.5 MPa
